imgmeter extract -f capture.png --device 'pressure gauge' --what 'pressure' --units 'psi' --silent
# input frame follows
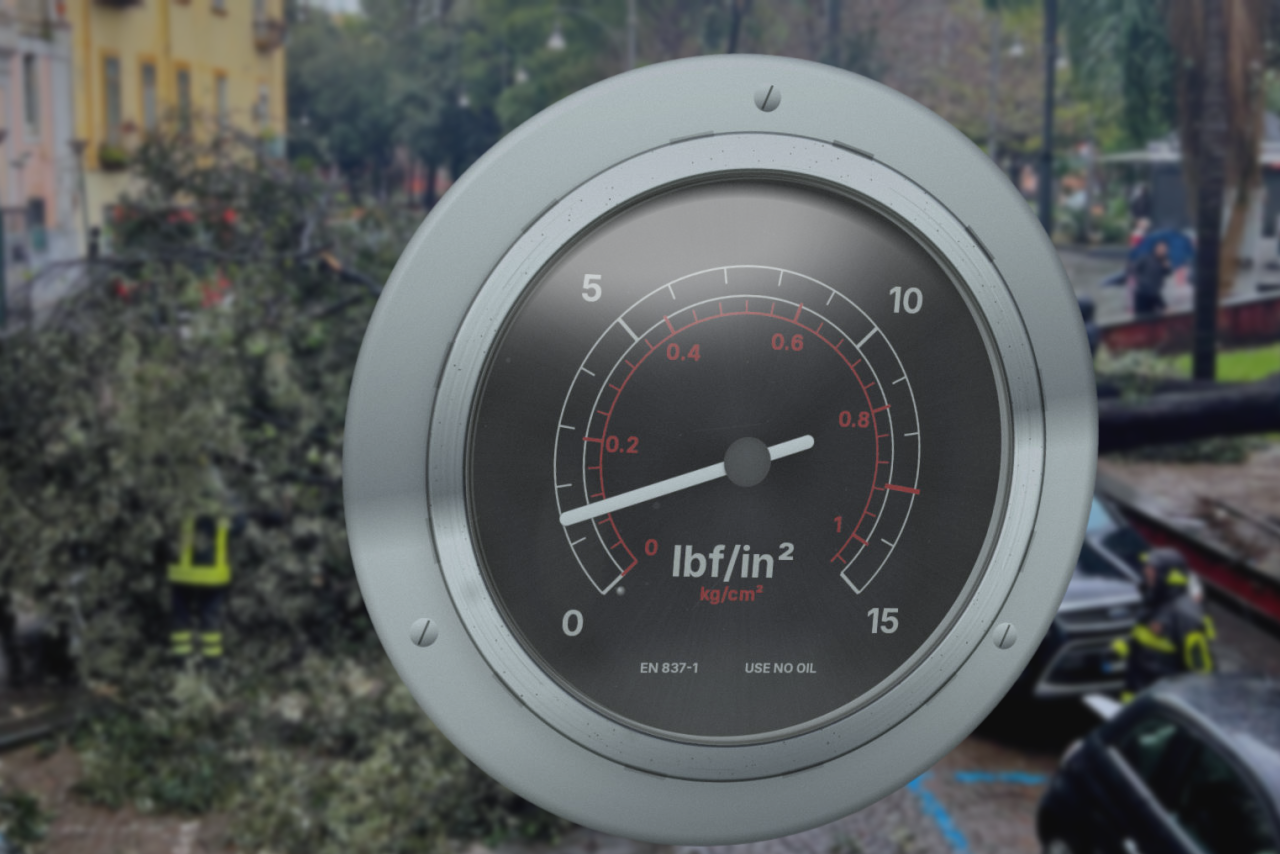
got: 1.5 psi
